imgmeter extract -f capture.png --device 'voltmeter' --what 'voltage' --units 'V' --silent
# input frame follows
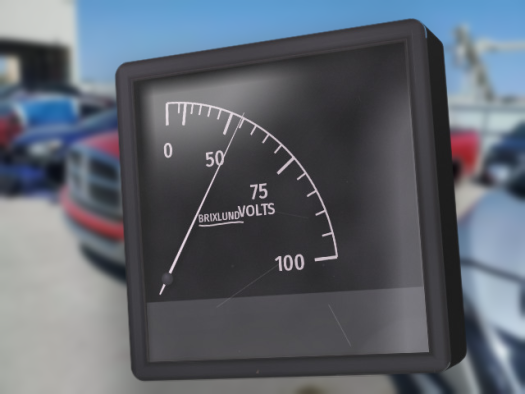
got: 55 V
